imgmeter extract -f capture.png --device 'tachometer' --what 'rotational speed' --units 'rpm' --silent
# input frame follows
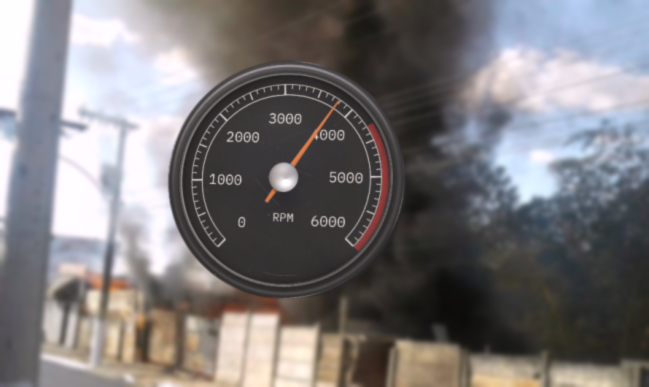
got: 3800 rpm
